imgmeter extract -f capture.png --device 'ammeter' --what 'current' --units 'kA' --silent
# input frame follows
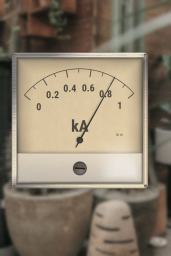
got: 0.8 kA
